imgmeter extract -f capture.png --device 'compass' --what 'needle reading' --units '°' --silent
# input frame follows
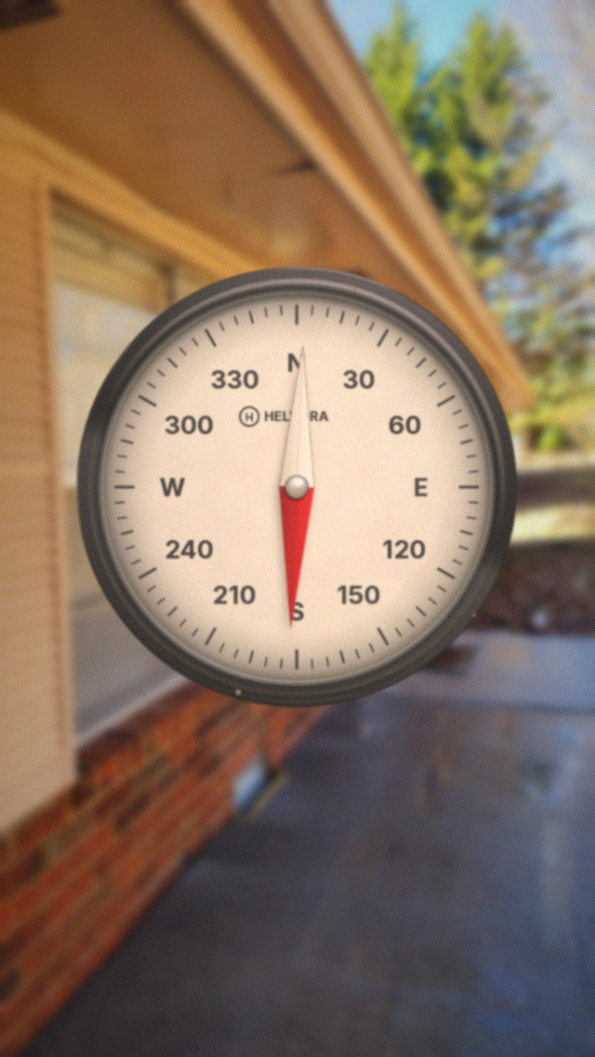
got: 182.5 °
